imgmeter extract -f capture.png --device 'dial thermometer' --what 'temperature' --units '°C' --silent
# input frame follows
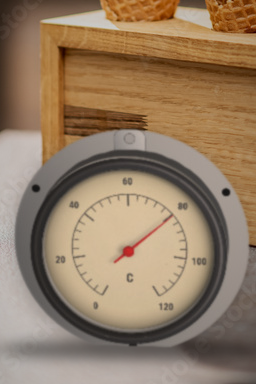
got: 80 °C
